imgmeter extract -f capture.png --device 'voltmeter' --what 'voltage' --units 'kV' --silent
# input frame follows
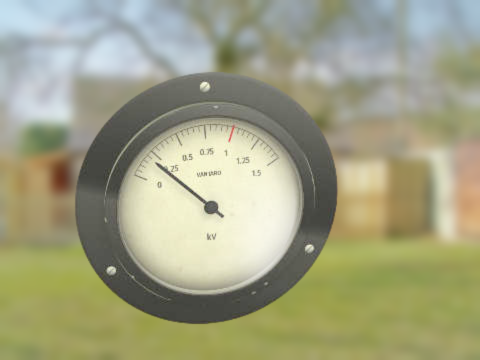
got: 0.2 kV
